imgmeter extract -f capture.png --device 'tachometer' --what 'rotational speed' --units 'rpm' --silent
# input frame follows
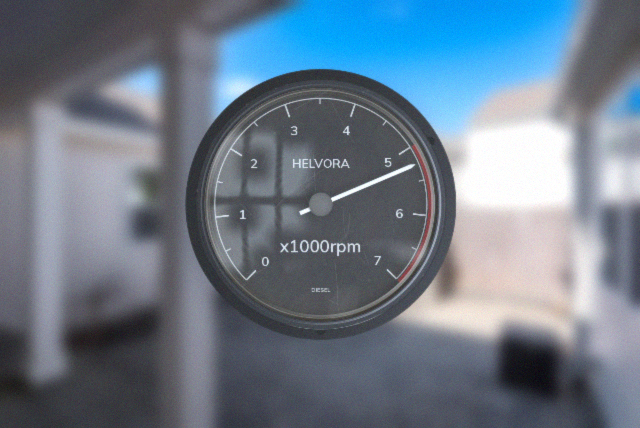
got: 5250 rpm
